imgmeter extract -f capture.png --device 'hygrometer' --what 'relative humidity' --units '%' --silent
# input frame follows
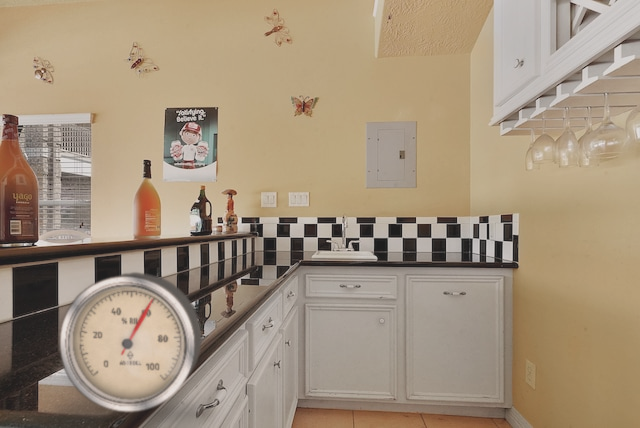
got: 60 %
